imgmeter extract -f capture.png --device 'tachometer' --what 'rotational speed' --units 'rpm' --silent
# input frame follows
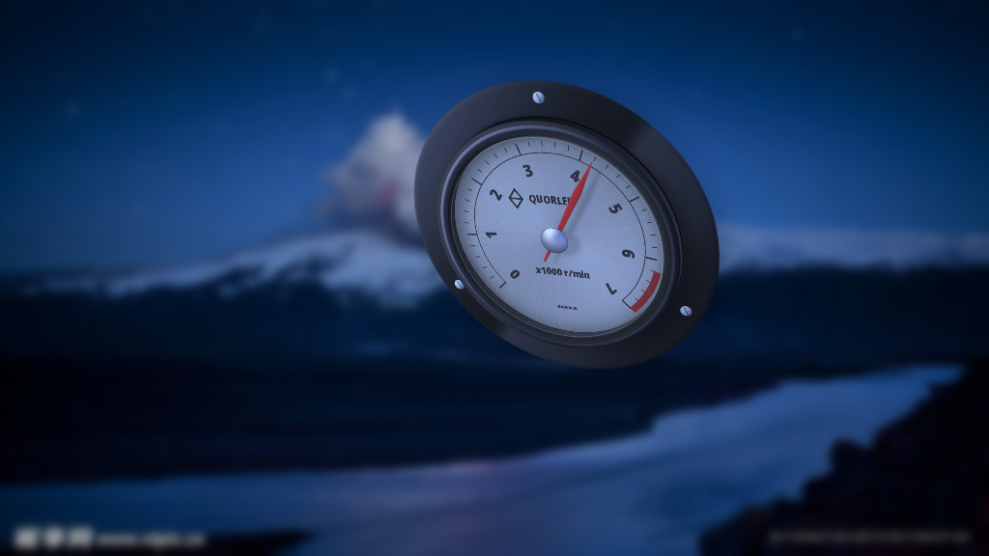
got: 4200 rpm
